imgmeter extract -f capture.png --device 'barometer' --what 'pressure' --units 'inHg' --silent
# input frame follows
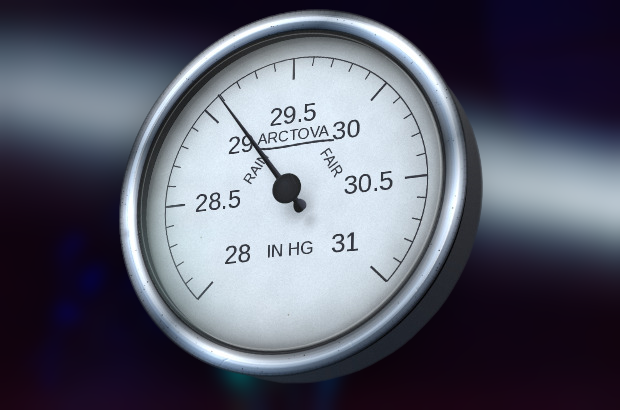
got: 29.1 inHg
